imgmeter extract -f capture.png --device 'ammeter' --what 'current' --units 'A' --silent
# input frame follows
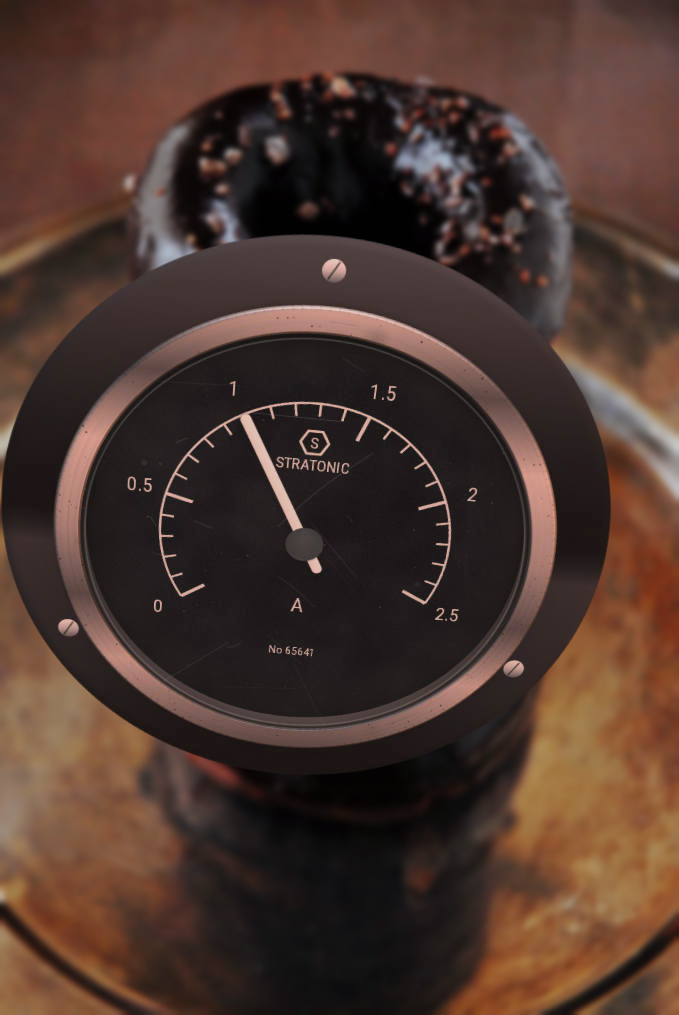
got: 1 A
